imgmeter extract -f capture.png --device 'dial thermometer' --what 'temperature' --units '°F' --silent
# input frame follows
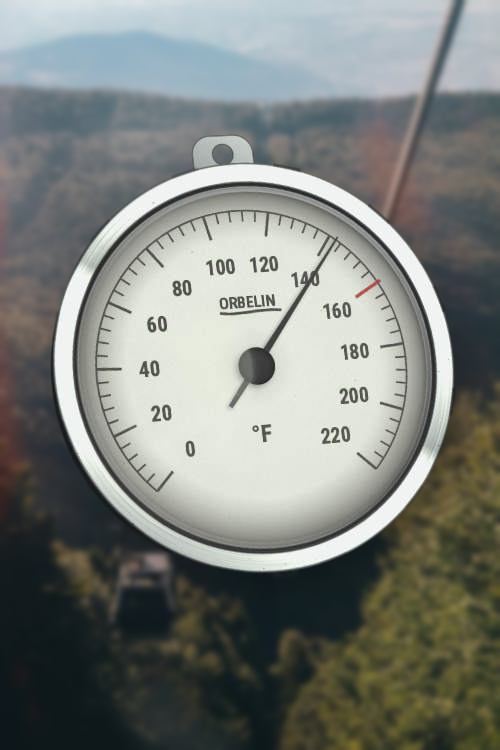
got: 142 °F
